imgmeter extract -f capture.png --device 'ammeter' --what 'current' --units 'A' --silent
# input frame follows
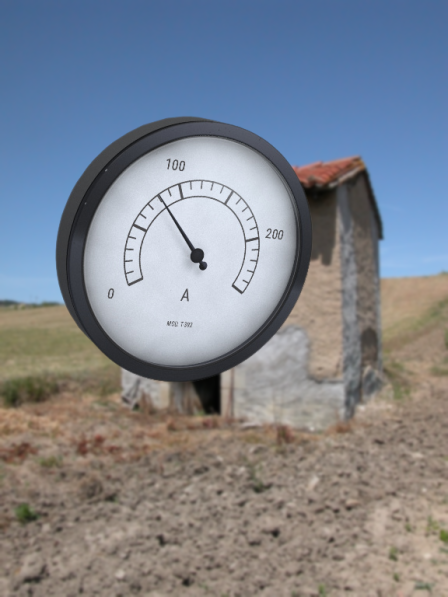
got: 80 A
